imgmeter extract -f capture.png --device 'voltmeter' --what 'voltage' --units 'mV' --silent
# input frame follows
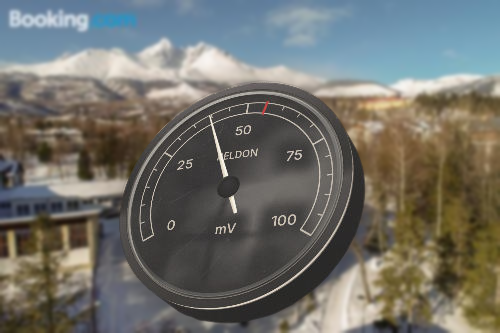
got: 40 mV
